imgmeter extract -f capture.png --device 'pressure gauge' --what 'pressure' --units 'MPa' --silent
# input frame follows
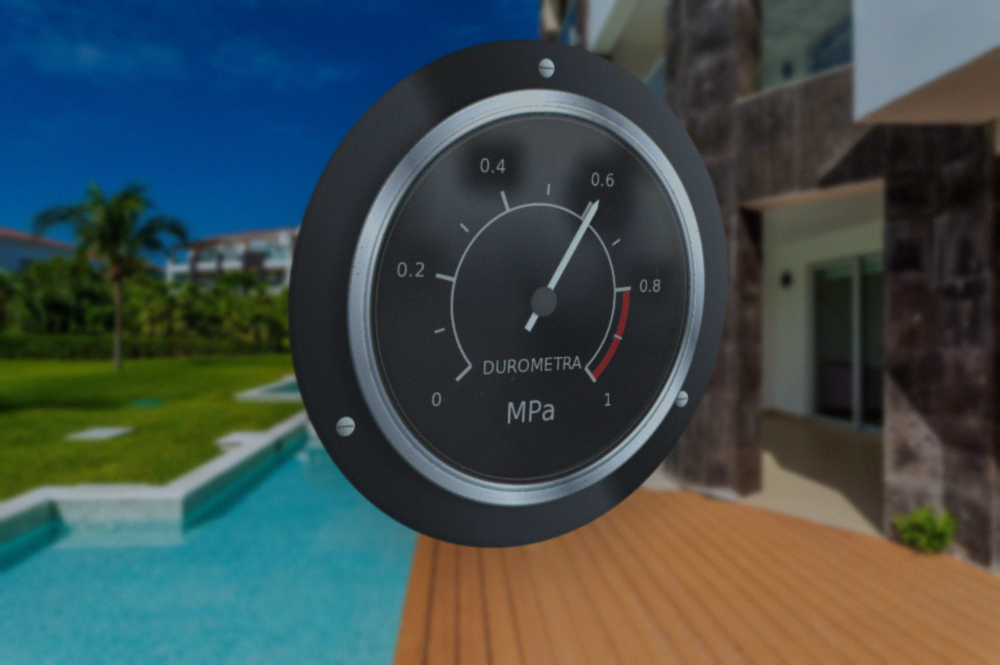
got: 0.6 MPa
